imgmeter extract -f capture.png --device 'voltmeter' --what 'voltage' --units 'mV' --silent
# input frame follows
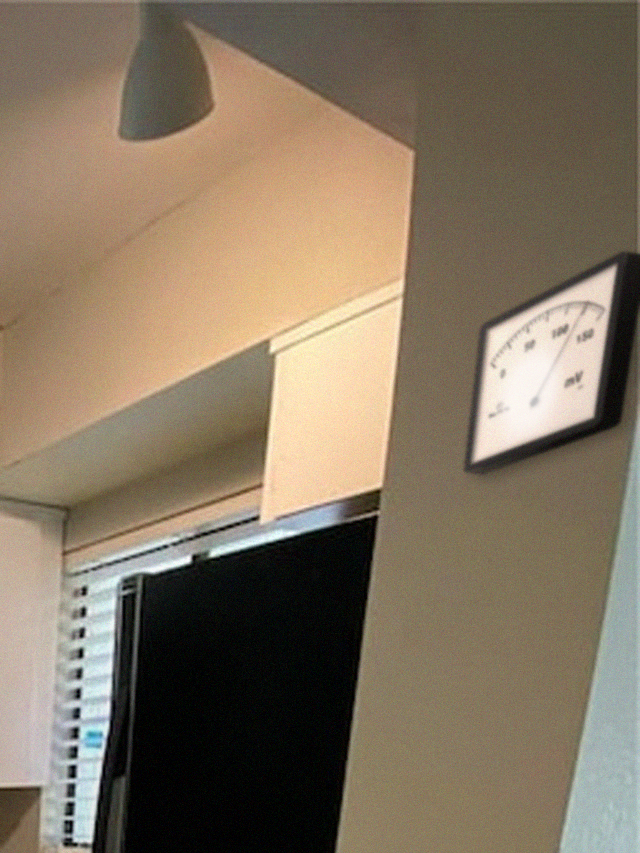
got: 125 mV
